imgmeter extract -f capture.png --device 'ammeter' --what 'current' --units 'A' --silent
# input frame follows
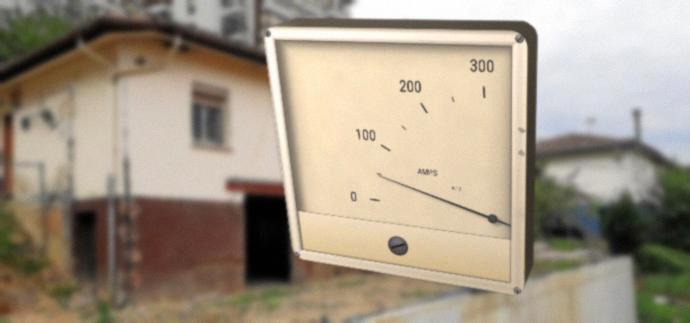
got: 50 A
